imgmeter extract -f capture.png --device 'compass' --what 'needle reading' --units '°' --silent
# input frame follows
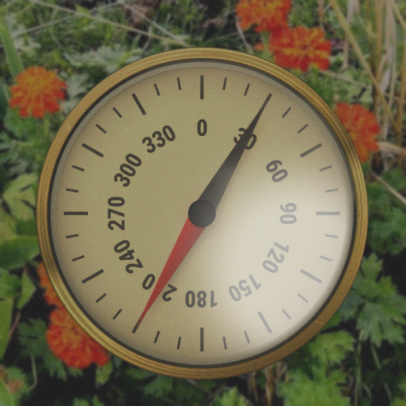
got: 210 °
